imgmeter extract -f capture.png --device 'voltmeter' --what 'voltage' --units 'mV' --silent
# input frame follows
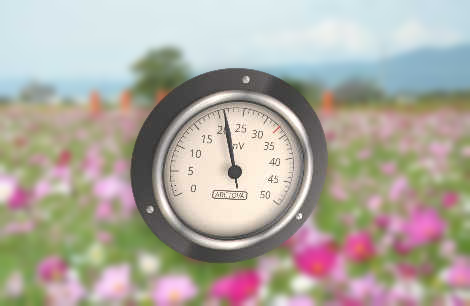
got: 21 mV
